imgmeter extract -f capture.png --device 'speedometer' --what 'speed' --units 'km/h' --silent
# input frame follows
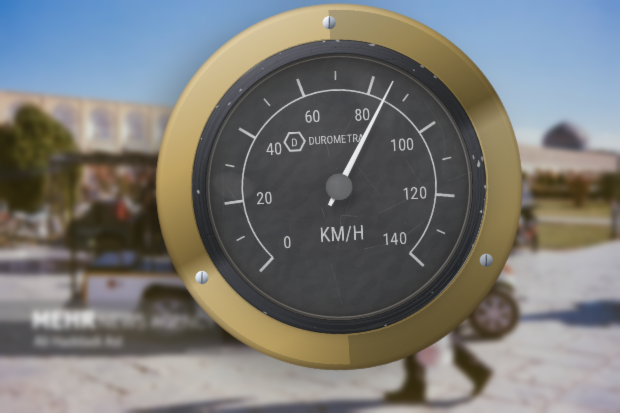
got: 85 km/h
